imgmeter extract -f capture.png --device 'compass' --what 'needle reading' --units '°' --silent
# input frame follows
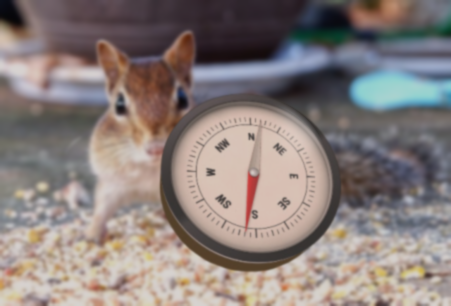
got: 190 °
